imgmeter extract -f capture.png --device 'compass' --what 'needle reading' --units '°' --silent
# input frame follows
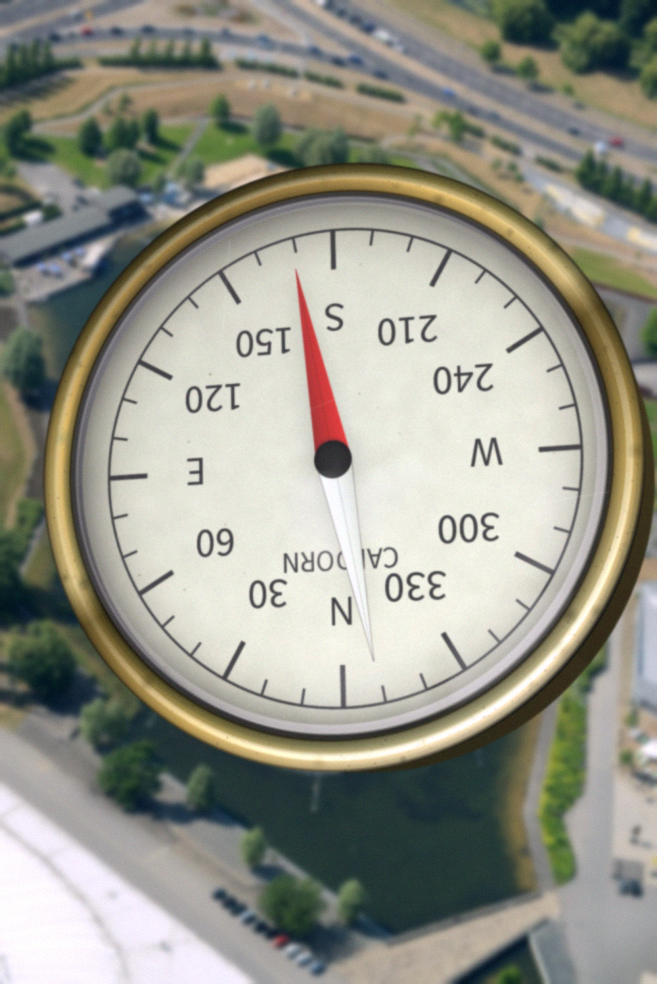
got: 170 °
